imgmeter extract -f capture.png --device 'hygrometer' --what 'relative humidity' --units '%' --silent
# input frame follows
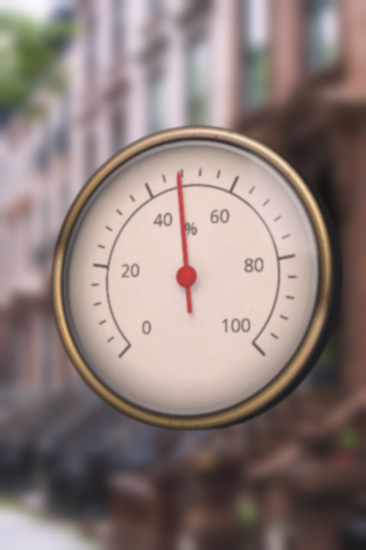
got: 48 %
